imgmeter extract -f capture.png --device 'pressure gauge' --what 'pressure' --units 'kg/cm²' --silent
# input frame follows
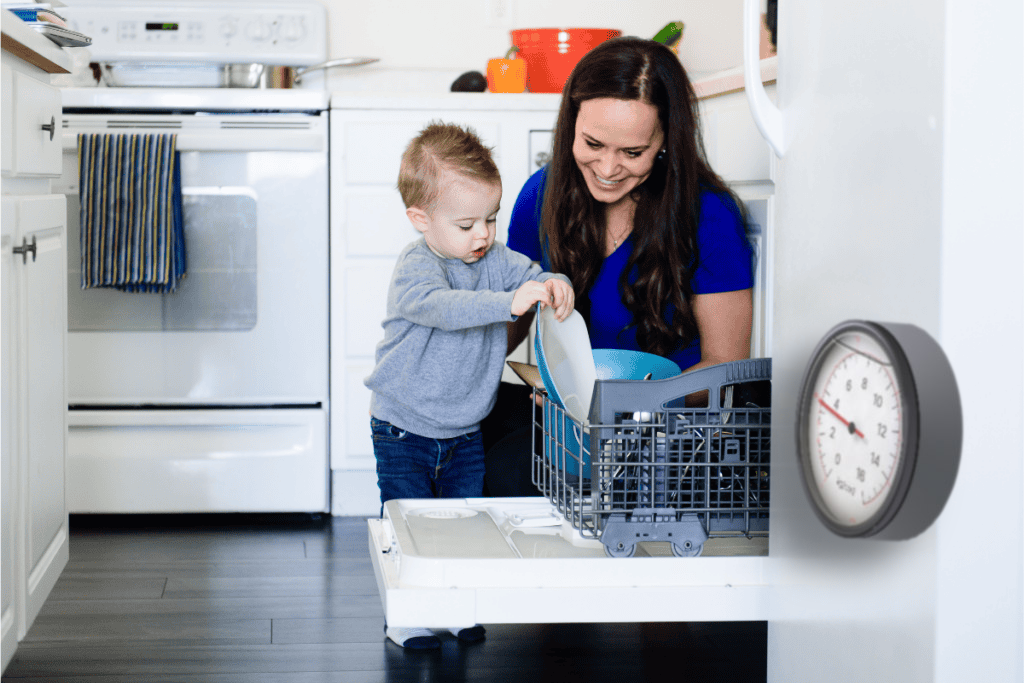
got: 3.5 kg/cm²
